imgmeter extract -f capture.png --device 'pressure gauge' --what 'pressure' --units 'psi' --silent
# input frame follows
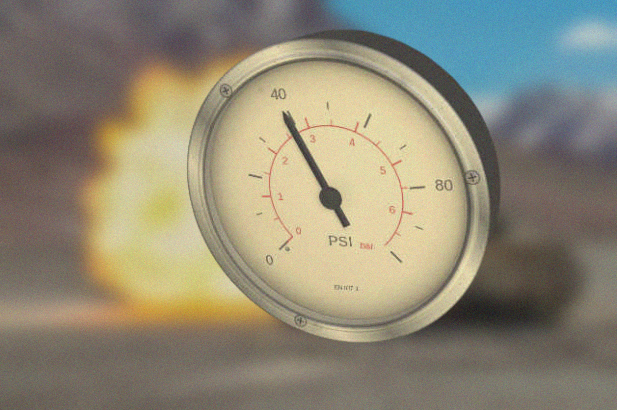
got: 40 psi
